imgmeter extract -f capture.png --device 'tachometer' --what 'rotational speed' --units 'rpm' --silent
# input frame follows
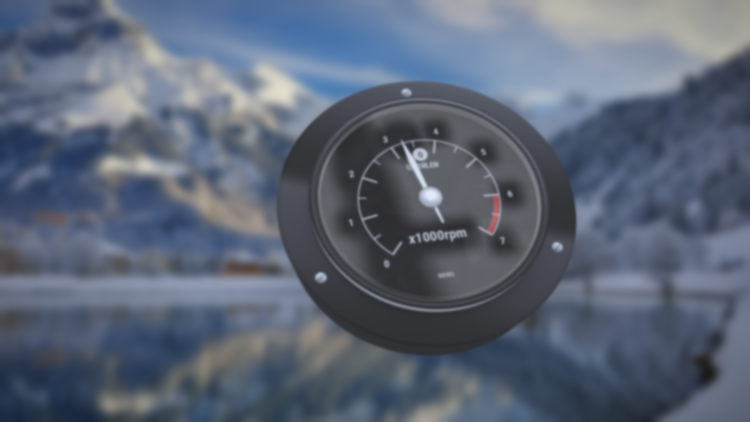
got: 3250 rpm
